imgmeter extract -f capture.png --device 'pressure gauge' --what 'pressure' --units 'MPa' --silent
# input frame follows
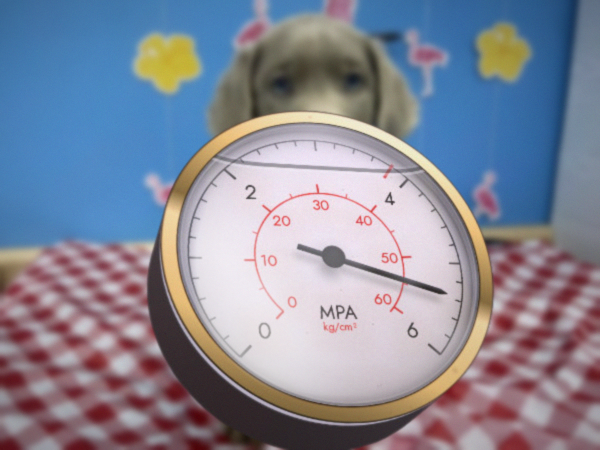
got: 5.4 MPa
